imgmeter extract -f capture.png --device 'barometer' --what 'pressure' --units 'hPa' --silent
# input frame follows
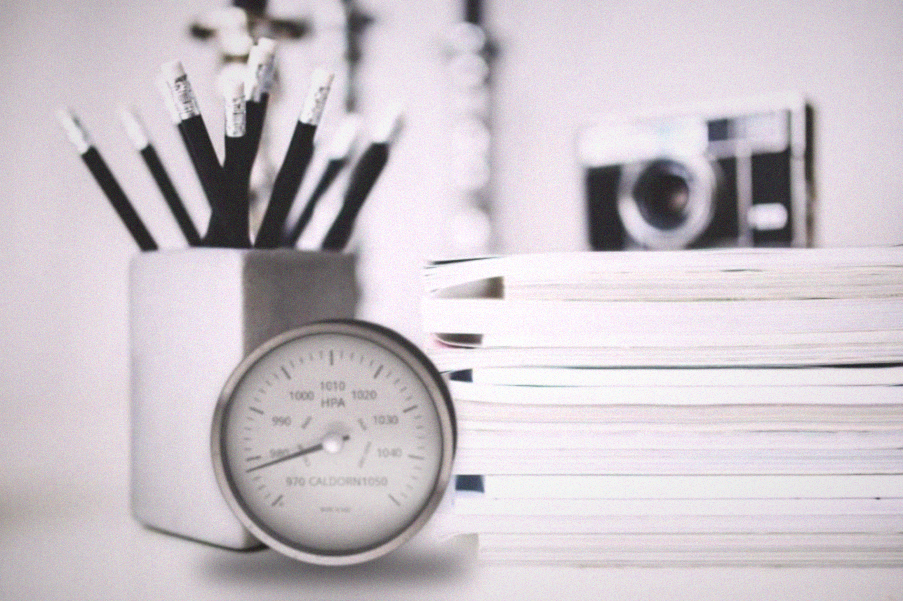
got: 978 hPa
